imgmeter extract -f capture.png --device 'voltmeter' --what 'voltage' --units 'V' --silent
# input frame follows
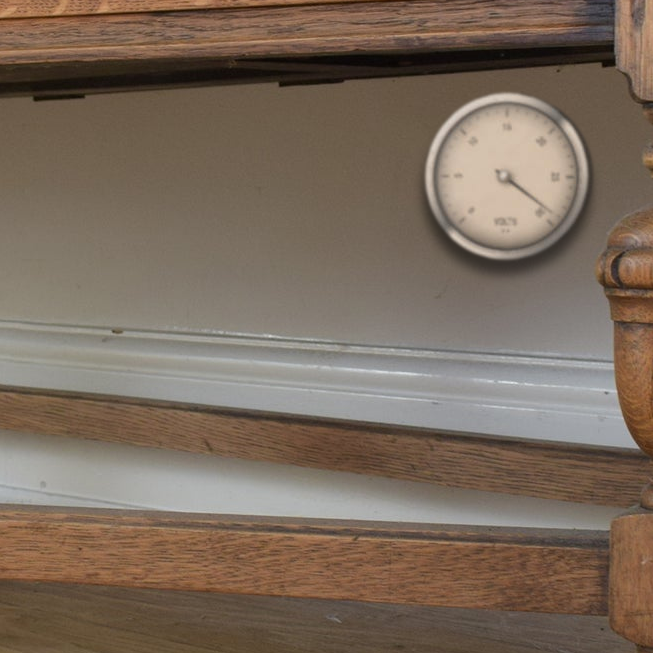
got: 29 V
